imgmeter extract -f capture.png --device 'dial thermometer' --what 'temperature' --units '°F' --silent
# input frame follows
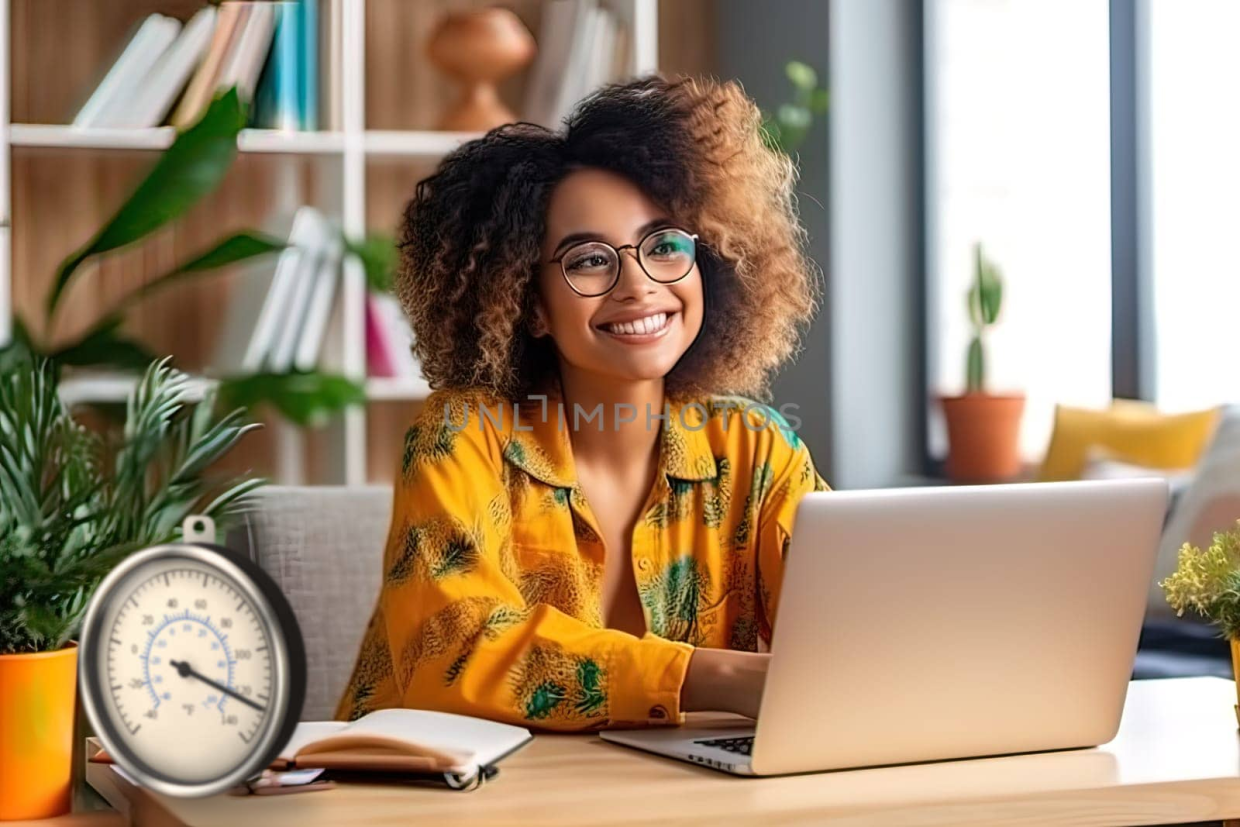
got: 124 °F
